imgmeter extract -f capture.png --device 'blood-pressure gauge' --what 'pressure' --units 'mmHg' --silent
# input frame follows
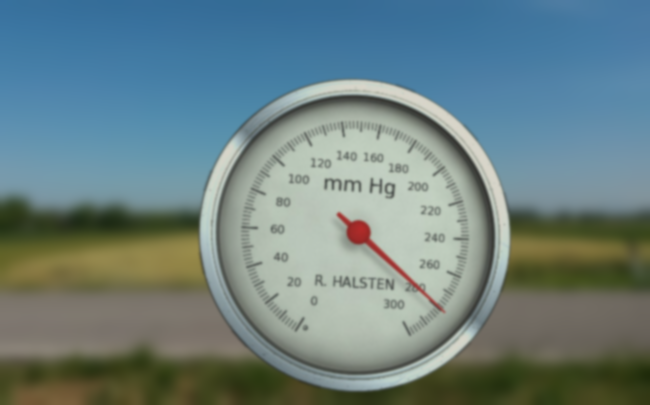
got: 280 mmHg
